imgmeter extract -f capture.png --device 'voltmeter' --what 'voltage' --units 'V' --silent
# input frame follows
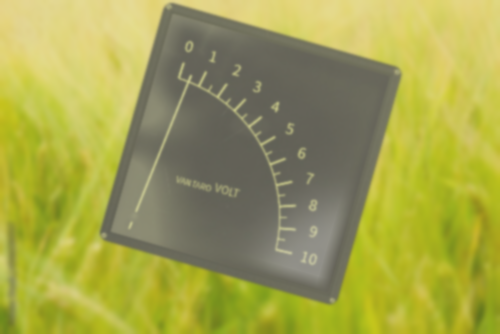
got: 0.5 V
